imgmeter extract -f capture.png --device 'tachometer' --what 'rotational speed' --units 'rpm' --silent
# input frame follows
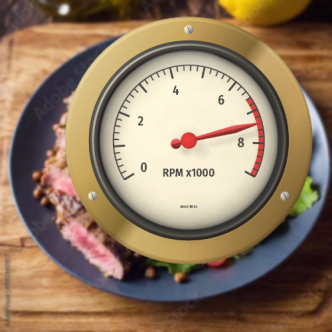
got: 7400 rpm
